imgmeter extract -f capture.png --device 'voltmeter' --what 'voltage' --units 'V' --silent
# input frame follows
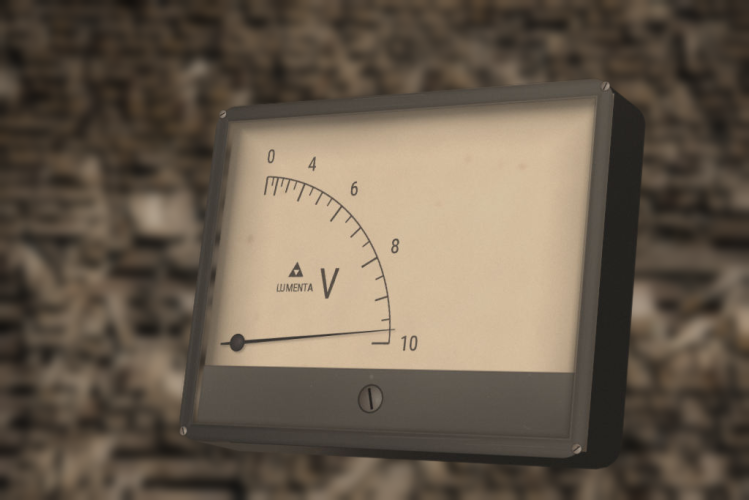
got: 9.75 V
